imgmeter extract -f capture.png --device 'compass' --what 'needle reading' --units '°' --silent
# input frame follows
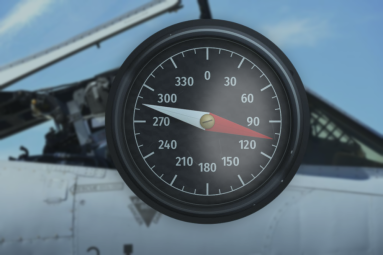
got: 105 °
